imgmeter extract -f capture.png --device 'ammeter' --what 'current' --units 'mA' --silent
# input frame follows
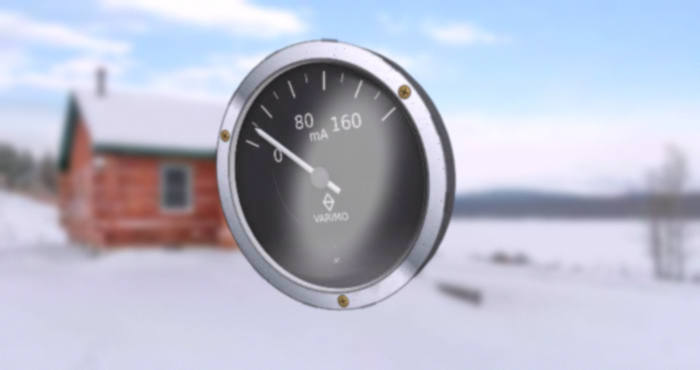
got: 20 mA
